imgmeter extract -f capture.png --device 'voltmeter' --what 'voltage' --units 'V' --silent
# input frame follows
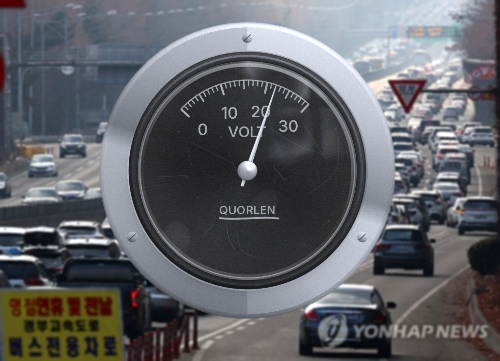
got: 22 V
